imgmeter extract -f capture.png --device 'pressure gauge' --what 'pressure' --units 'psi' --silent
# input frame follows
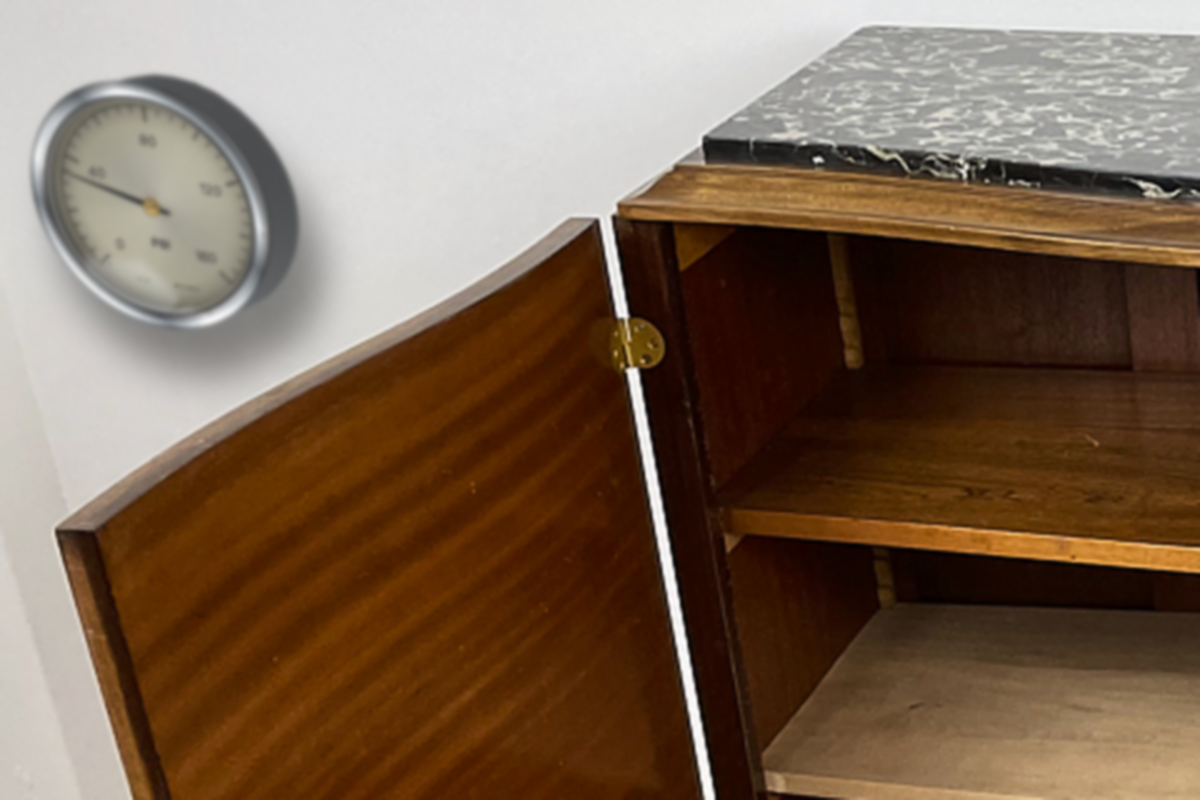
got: 35 psi
